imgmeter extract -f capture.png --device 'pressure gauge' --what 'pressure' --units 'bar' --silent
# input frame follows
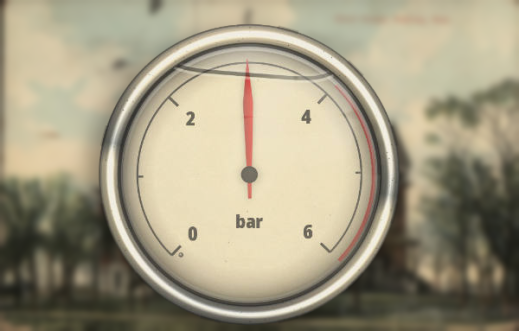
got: 3 bar
